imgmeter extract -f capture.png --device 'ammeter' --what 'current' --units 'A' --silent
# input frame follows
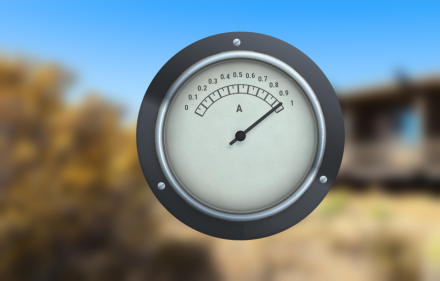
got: 0.95 A
